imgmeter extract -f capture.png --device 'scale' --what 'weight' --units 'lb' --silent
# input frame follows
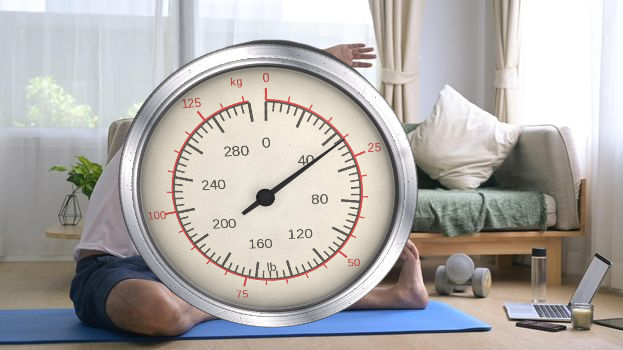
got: 44 lb
